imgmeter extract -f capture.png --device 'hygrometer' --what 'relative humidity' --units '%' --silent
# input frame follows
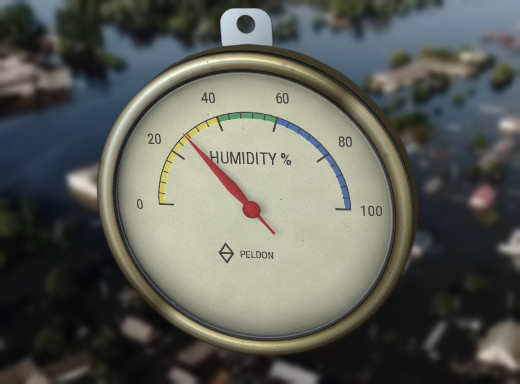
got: 28 %
